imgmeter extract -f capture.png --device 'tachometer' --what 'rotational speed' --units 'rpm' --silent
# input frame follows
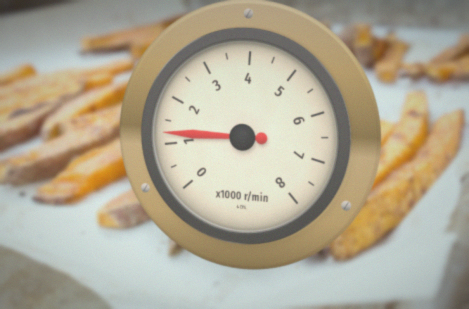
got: 1250 rpm
